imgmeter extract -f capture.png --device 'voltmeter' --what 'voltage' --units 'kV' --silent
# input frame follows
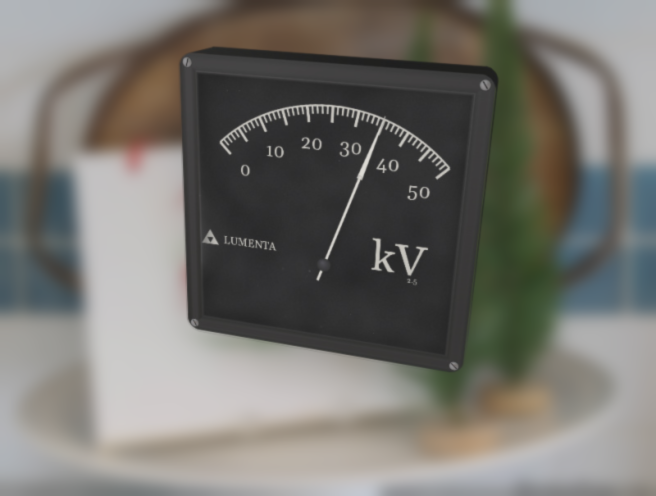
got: 35 kV
